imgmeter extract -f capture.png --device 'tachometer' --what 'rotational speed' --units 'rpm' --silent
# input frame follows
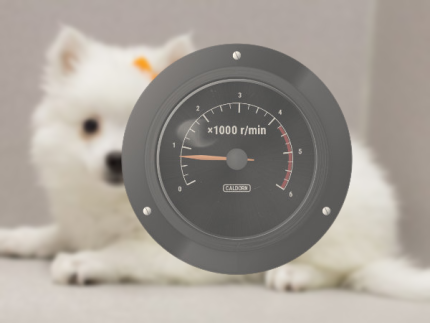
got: 750 rpm
